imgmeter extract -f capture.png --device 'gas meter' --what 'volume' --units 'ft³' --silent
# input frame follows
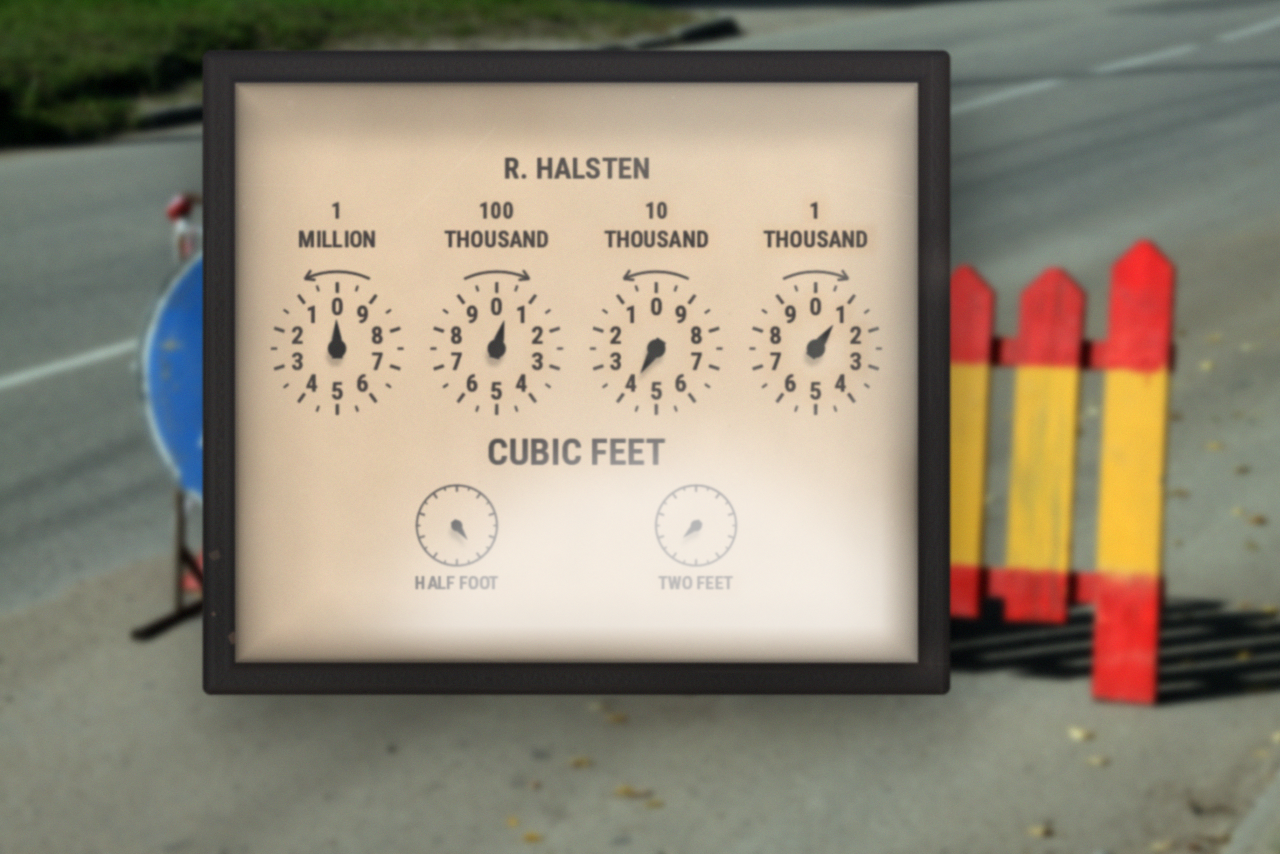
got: 4100 ft³
